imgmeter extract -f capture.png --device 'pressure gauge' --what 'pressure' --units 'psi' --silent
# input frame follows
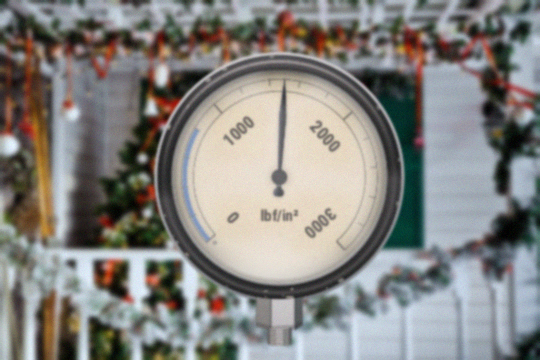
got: 1500 psi
